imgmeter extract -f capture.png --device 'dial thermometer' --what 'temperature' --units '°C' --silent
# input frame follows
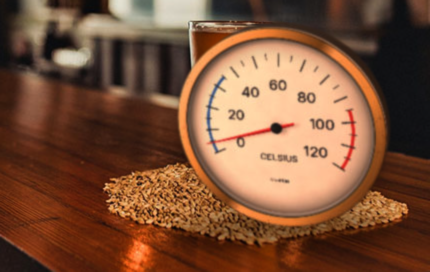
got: 5 °C
